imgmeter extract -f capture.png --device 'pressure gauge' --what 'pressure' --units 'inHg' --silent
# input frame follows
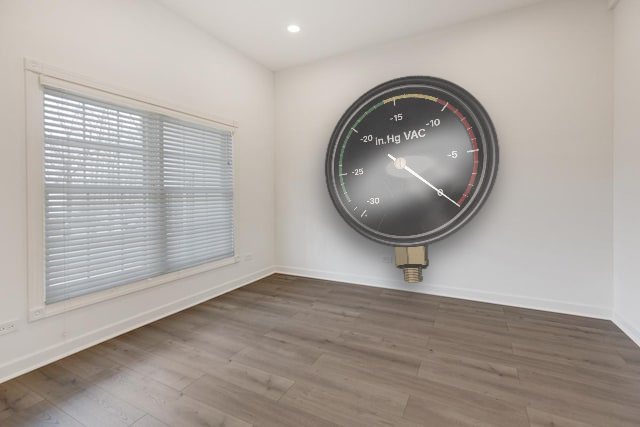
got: 0 inHg
